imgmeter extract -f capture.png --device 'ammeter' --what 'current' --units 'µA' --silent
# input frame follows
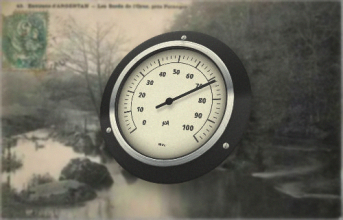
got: 72 µA
